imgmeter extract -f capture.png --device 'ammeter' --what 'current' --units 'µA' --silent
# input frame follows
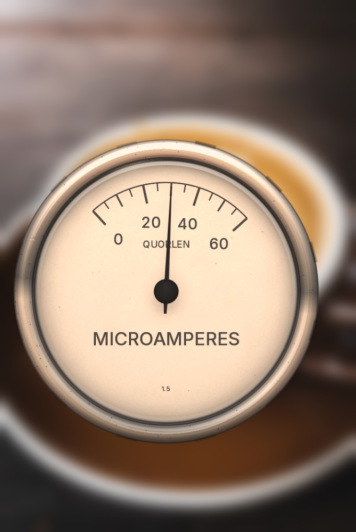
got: 30 µA
